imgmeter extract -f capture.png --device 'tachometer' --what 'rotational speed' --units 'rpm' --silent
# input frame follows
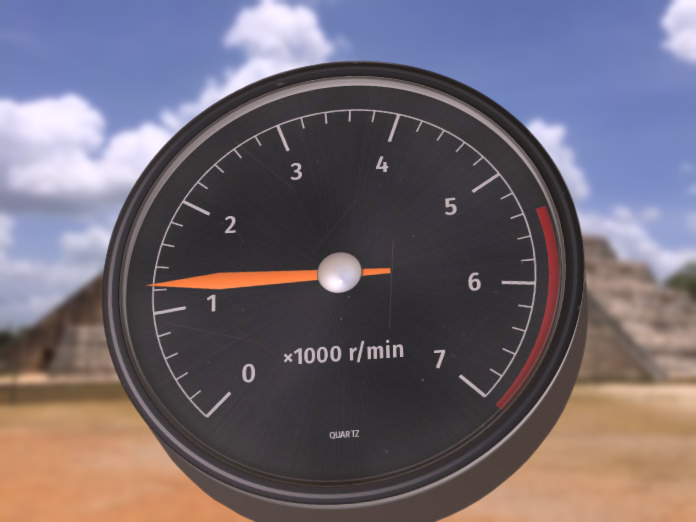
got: 1200 rpm
